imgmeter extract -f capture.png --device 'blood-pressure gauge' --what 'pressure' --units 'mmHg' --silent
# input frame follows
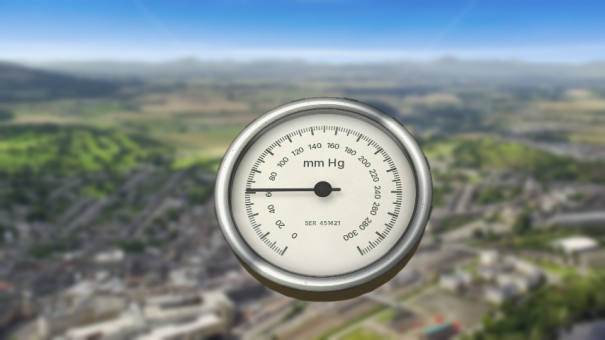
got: 60 mmHg
